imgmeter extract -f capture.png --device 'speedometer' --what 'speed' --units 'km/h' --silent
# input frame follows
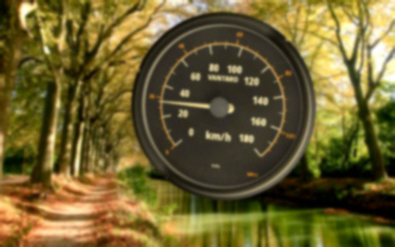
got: 30 km/h
